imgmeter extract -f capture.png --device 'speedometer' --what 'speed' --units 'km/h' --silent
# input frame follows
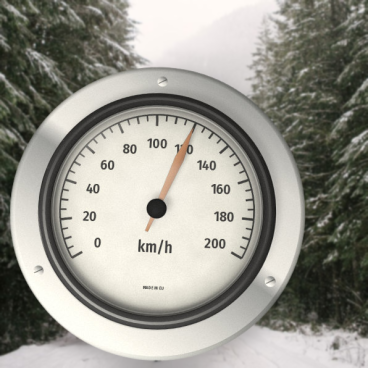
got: 120 km/h
